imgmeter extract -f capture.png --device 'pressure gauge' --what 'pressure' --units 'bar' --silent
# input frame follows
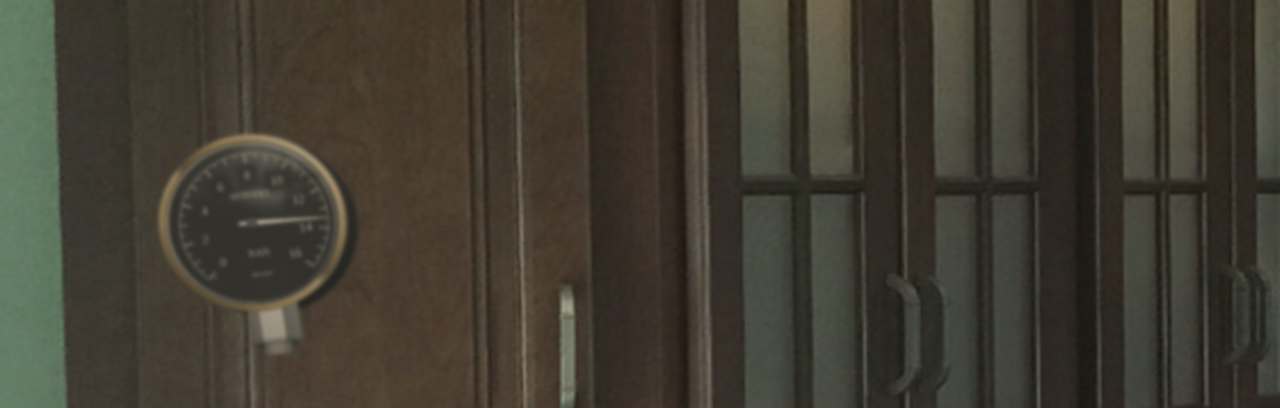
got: 13.5 bar
